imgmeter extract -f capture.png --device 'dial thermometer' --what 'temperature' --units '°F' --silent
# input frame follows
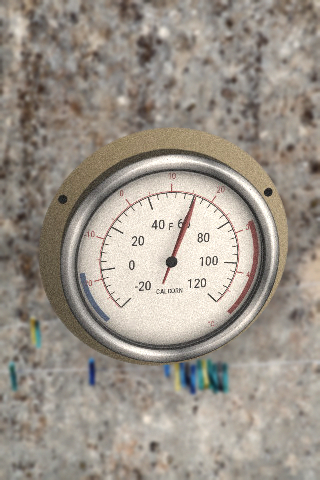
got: 60 °F
